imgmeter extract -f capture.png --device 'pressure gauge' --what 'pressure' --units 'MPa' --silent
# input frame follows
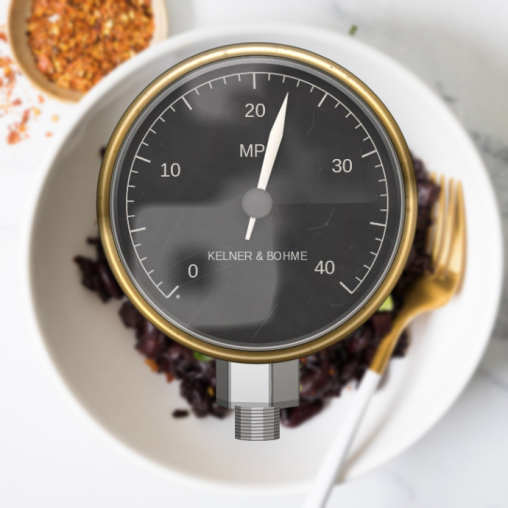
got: 22.5 MPa
